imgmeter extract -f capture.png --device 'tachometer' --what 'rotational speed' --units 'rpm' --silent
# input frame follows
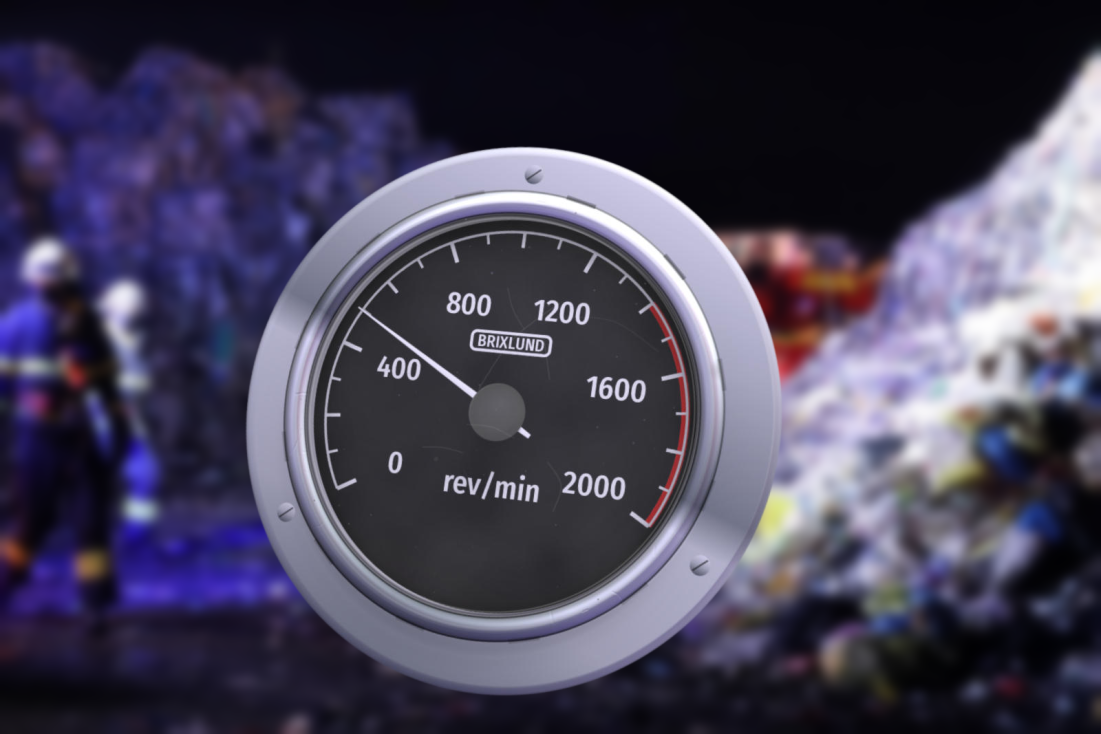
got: 500 rpm
